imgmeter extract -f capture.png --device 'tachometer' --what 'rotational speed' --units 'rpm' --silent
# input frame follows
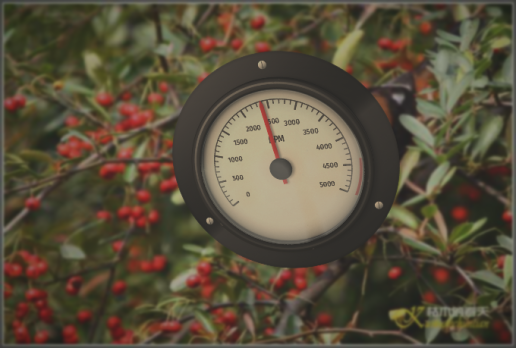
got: 2400 rpm
